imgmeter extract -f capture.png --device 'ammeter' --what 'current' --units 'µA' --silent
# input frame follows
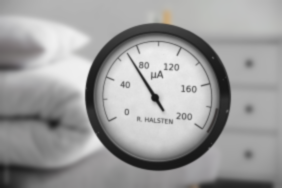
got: 70 µA
